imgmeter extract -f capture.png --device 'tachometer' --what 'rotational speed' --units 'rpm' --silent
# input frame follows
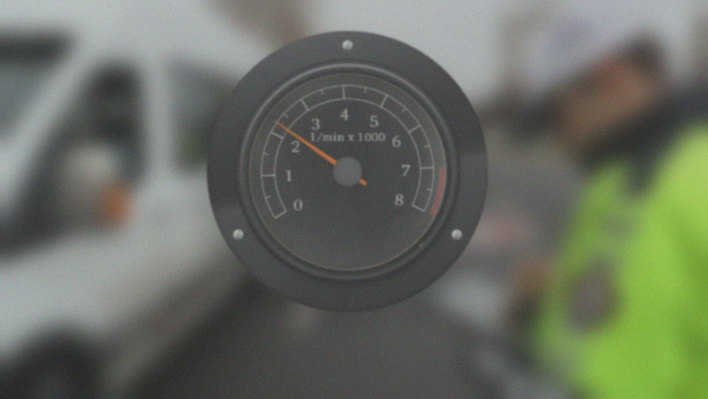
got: 2250 rpm
